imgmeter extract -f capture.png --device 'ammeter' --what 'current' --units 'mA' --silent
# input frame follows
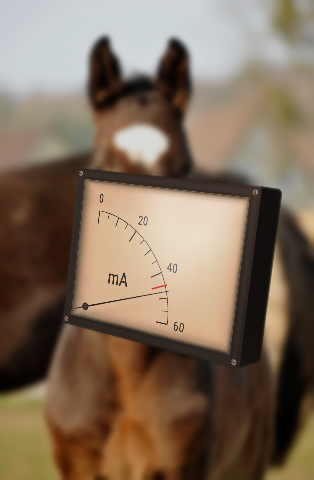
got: 47.5 mA
